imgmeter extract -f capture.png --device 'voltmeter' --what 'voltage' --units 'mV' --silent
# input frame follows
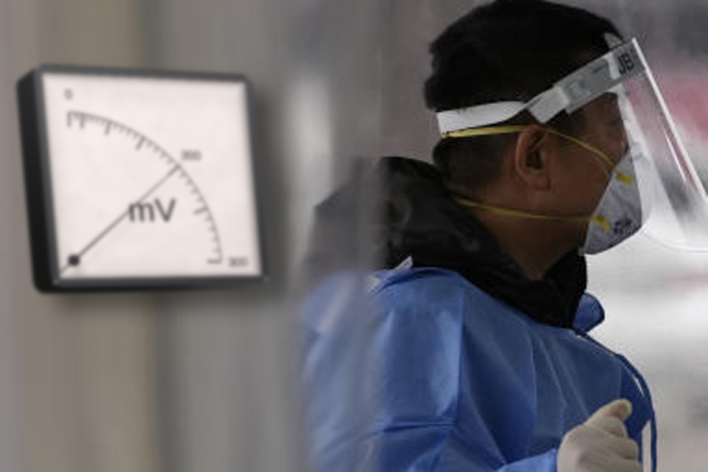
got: 200 mV
